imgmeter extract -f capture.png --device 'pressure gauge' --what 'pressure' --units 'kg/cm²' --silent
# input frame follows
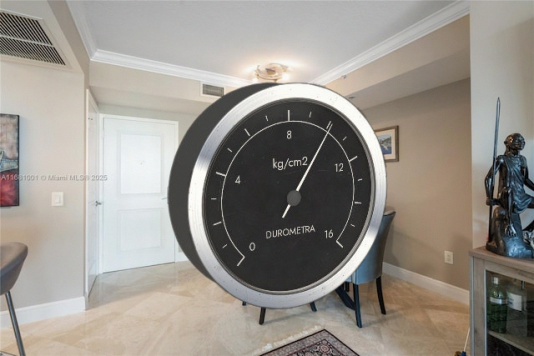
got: 10 kg/cm²
